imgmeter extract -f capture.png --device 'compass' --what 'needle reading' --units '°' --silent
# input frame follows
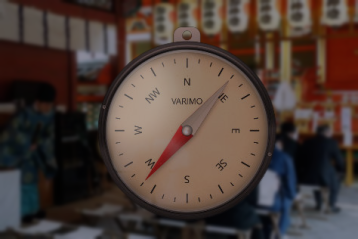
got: 220 °
